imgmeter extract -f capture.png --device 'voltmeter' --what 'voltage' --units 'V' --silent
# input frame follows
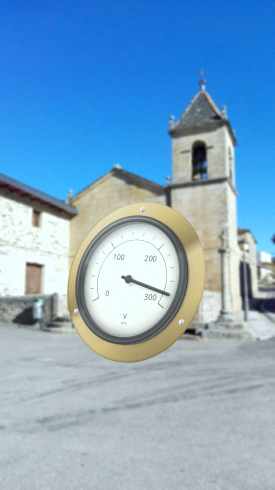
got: 280 V
